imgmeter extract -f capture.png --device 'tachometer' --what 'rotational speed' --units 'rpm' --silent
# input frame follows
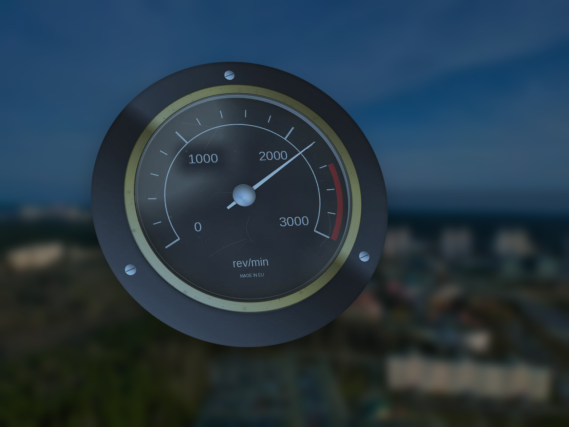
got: 2200 rpm
